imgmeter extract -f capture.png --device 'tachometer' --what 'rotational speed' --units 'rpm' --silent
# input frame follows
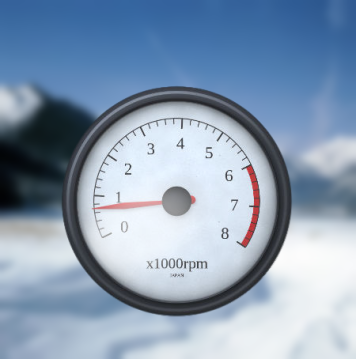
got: 700 rpm
